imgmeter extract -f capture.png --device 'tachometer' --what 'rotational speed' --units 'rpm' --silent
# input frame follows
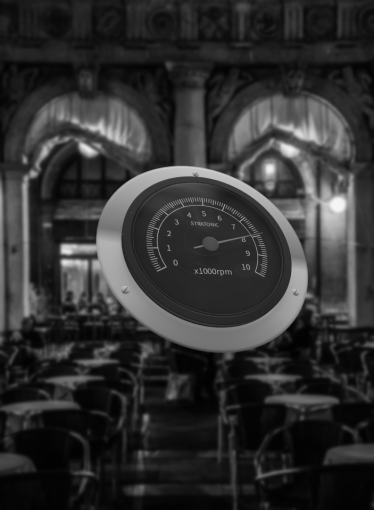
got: 8000 rpm
